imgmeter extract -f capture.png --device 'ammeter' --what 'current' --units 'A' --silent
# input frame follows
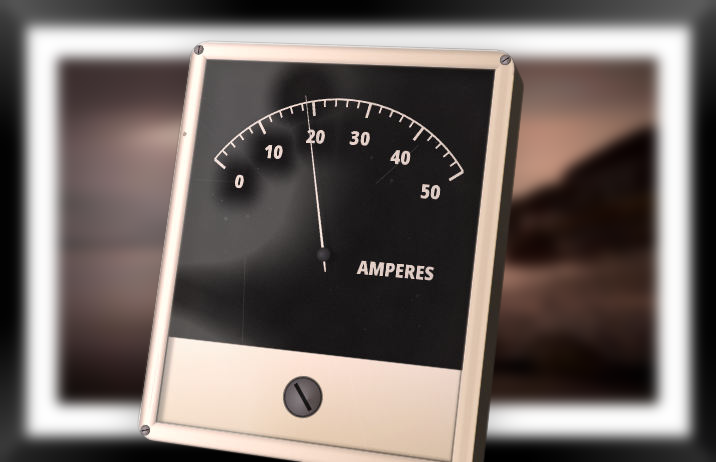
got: 19 A
